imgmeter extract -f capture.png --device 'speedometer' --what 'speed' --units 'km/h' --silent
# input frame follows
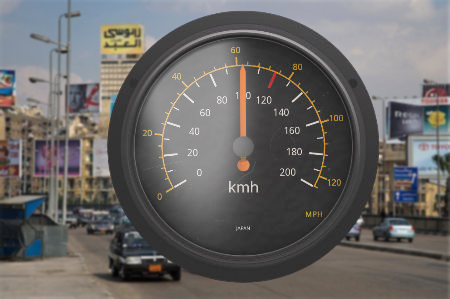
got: 100 km/h
